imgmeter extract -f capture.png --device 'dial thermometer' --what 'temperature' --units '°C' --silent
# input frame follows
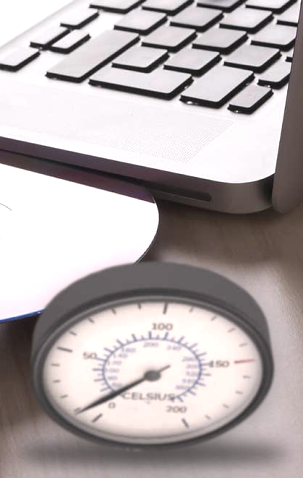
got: 10 °C
